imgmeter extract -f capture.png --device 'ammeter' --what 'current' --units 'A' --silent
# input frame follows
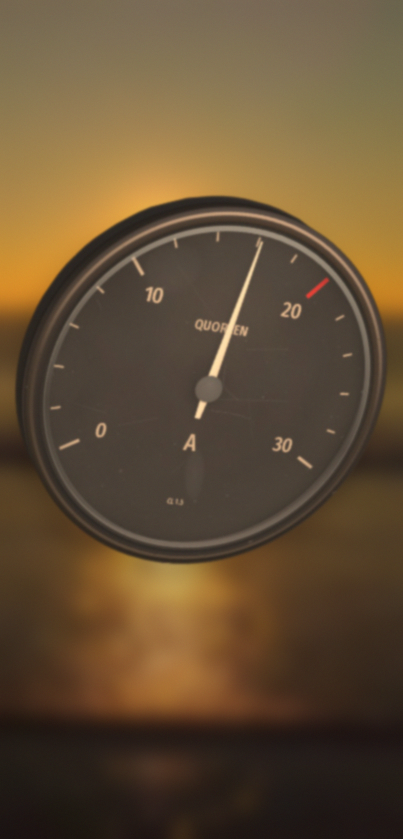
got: 16 A
